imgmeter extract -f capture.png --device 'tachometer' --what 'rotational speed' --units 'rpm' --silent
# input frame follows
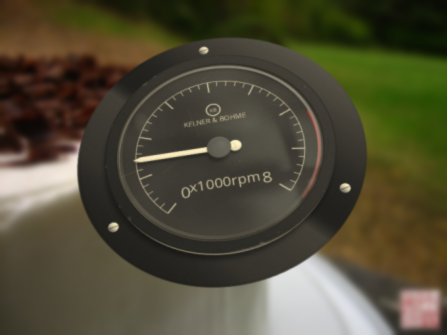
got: 1400 rpm
